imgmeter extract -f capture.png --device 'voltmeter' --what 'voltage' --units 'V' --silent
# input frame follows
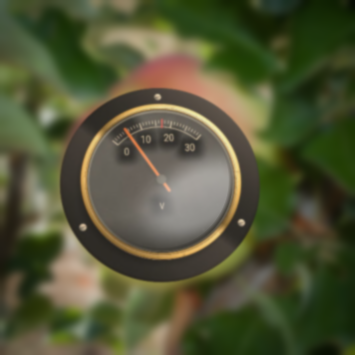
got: 5 V
